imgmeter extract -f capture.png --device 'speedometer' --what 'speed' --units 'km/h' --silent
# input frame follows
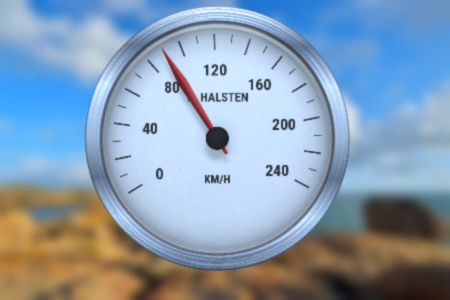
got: 90 km/h
